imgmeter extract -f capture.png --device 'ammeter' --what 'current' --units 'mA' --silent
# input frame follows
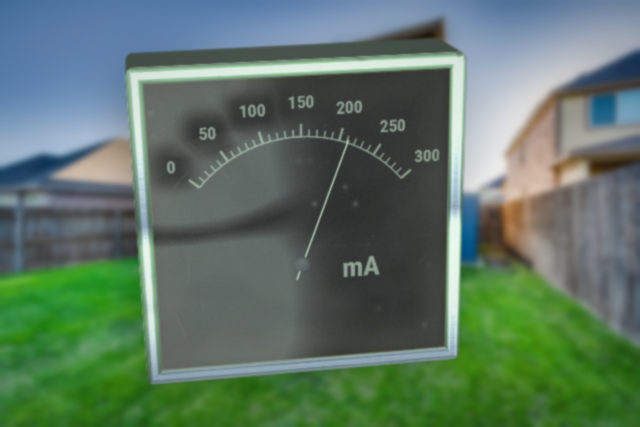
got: 210 mA
